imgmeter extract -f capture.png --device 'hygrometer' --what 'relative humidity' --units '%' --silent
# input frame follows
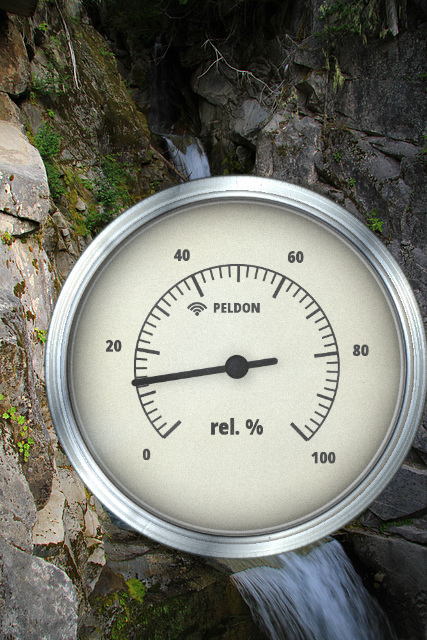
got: 13 %
